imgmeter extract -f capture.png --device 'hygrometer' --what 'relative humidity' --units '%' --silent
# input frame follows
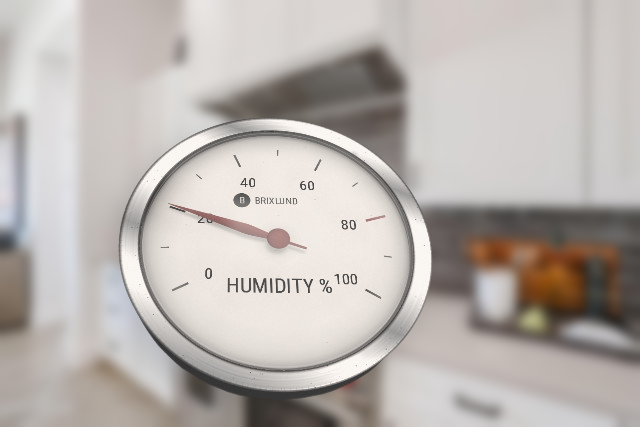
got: 20 %
